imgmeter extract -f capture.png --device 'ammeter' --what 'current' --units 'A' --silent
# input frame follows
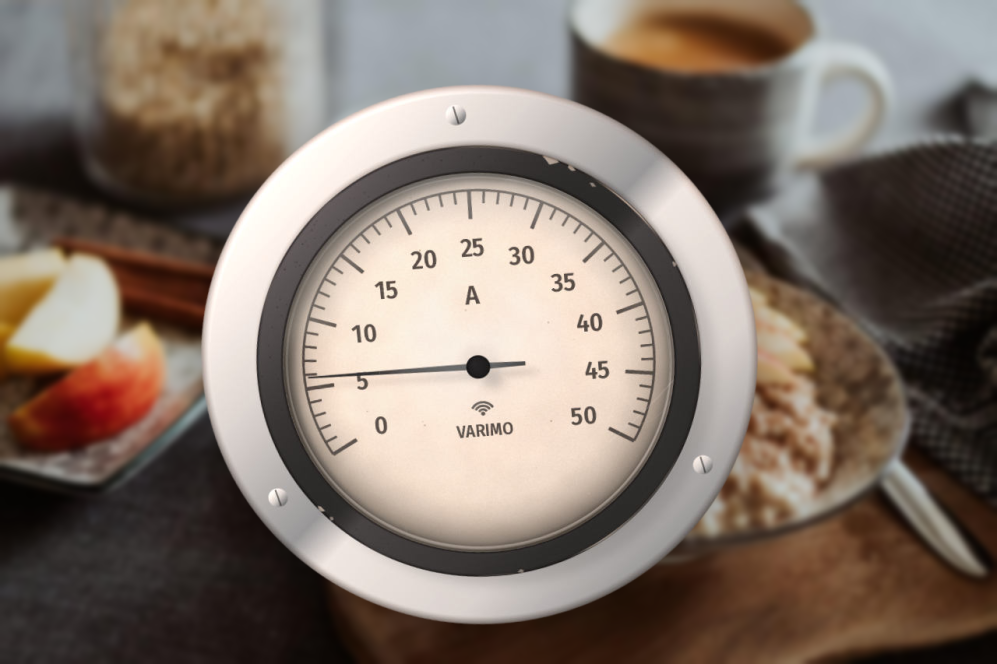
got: 6 A
